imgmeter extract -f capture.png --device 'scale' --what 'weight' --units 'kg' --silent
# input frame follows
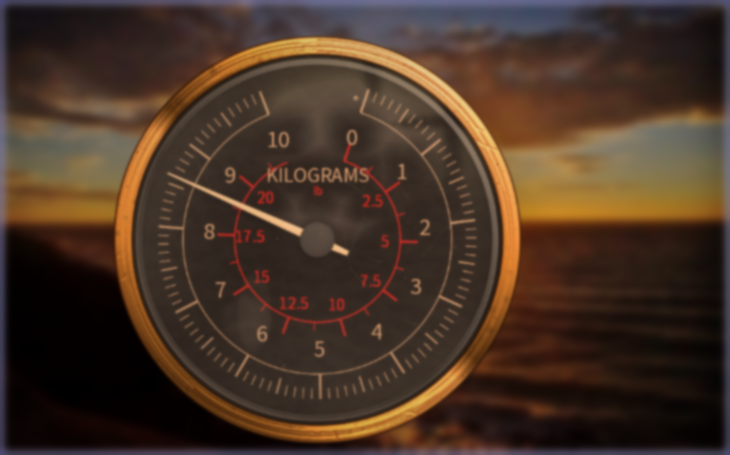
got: 8.6 kg
